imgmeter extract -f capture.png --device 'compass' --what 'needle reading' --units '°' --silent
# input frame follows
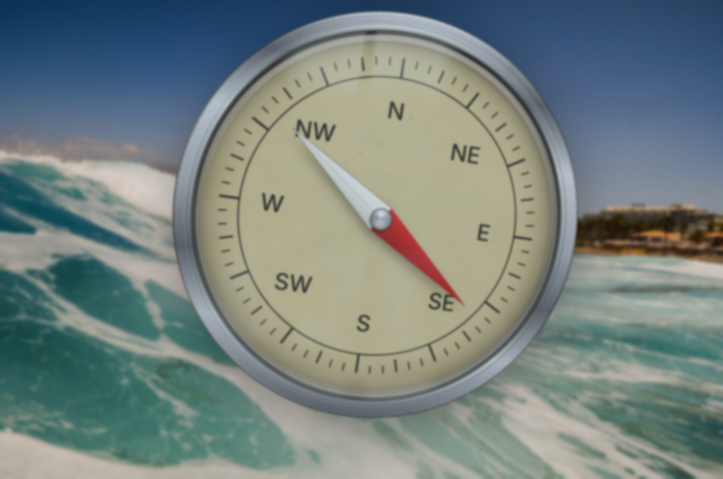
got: 127.5 °
